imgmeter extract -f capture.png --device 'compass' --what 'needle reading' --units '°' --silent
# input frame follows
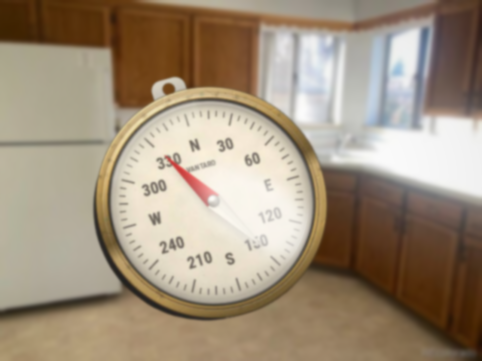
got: 330 °
